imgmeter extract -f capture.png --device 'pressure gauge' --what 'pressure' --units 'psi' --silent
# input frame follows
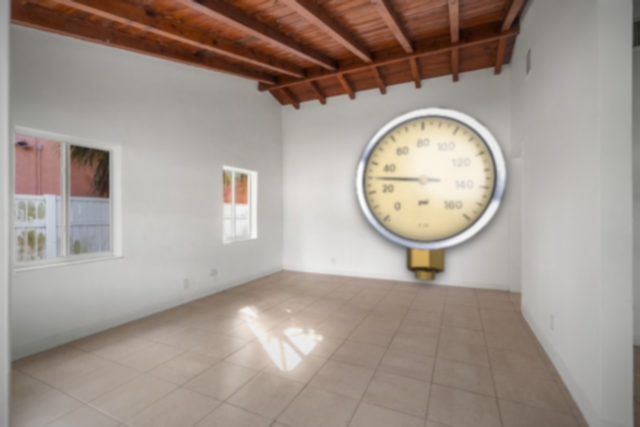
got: 30 psi
